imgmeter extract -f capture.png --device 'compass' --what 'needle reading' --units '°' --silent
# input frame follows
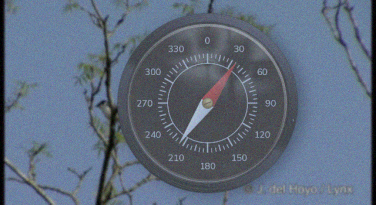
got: 35 °
